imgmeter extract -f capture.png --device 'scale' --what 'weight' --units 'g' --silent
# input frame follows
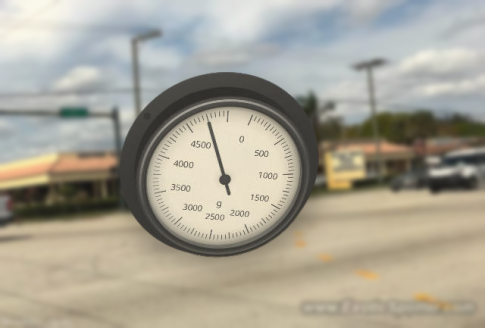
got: 4750 g
